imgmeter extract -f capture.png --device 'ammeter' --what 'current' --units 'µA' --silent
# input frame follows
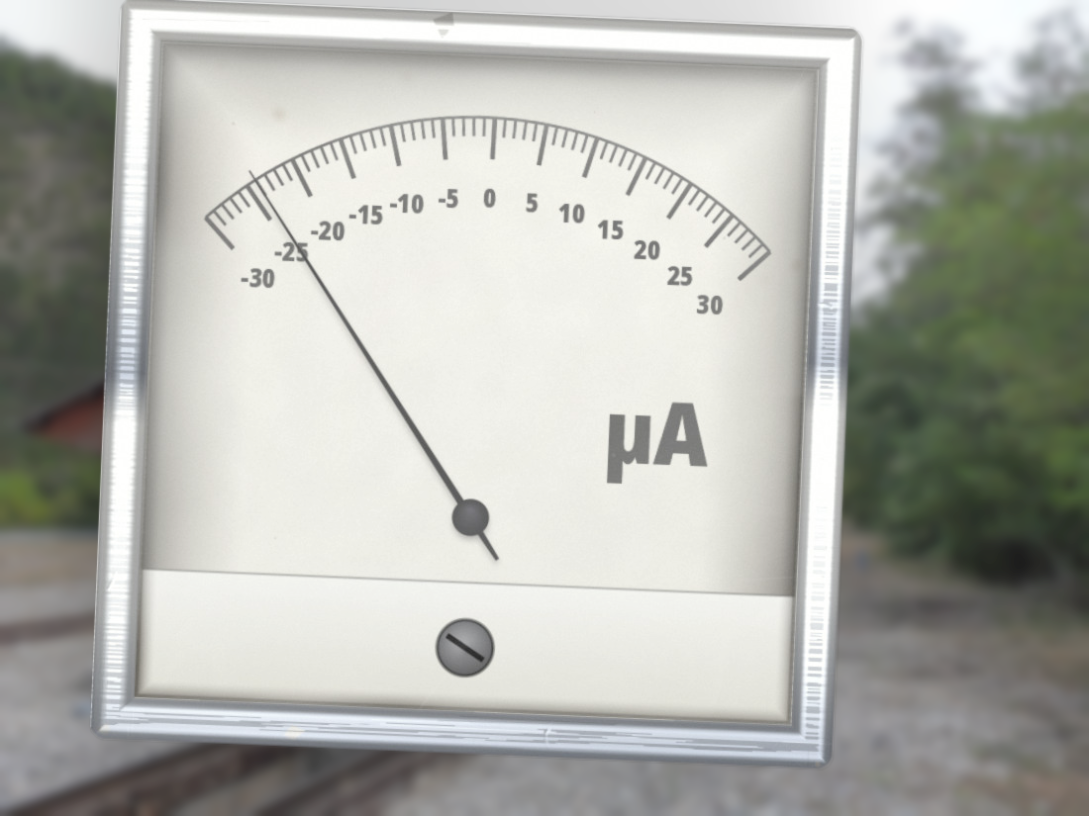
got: -24 µA
